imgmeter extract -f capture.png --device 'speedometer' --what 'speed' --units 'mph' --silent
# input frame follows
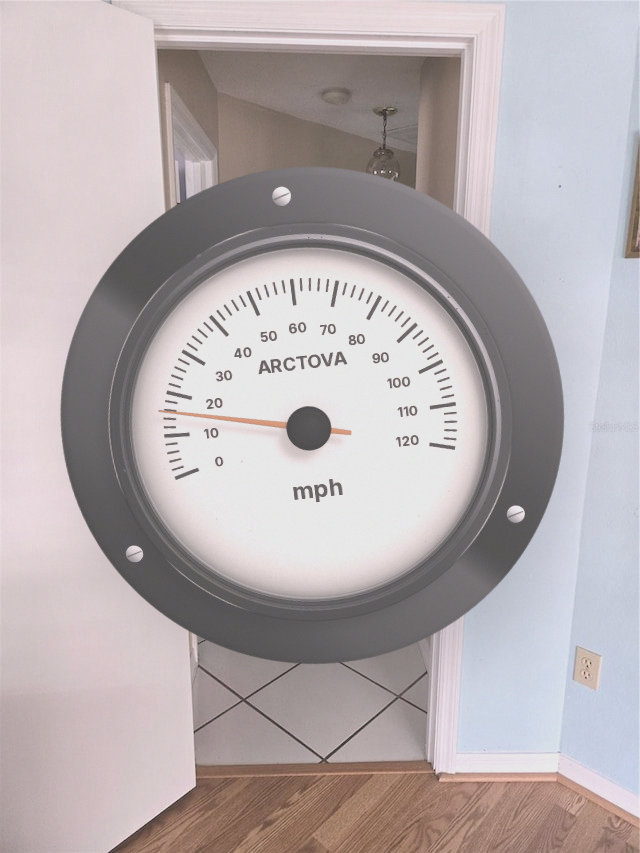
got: 16 mph
